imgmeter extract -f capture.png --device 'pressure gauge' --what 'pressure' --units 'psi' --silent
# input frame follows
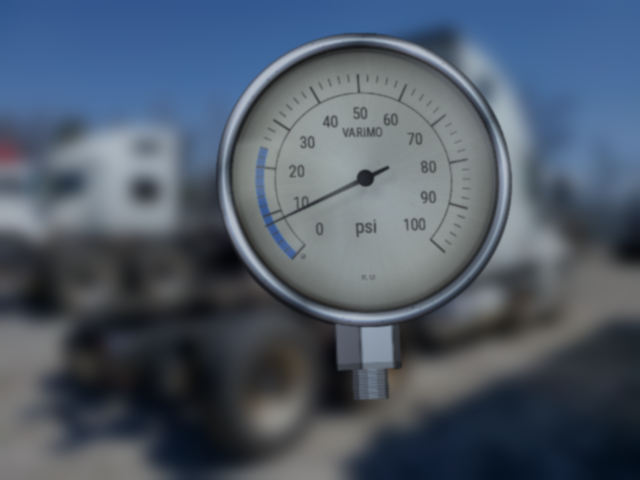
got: 8 psi
